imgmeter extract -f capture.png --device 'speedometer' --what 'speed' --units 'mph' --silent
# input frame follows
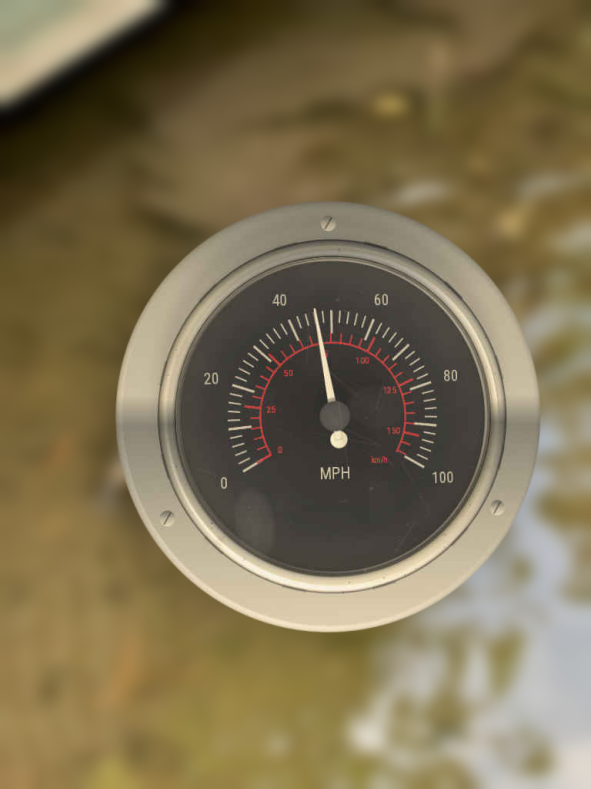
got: 46 mph
